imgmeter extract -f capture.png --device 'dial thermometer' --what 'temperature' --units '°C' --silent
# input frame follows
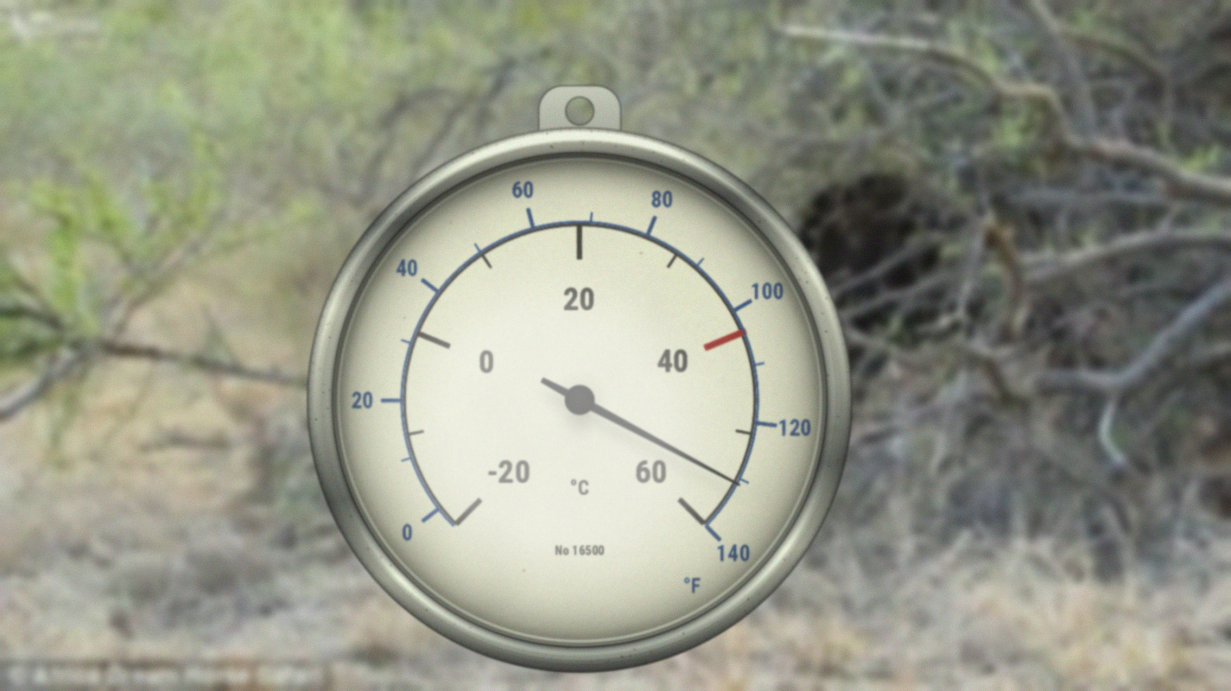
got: 55 °C
